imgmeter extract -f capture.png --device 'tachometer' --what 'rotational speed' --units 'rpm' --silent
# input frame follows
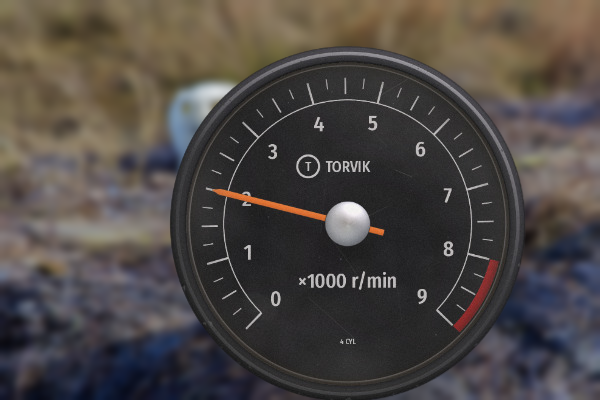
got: 2000 rpm
